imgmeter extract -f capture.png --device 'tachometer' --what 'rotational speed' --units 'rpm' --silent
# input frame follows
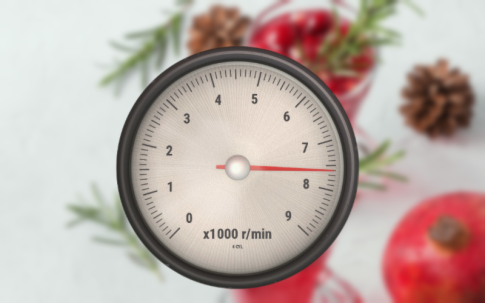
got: 7600 rpm
